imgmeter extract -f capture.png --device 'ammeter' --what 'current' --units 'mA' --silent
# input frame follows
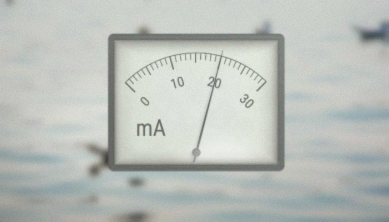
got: 20 mA
